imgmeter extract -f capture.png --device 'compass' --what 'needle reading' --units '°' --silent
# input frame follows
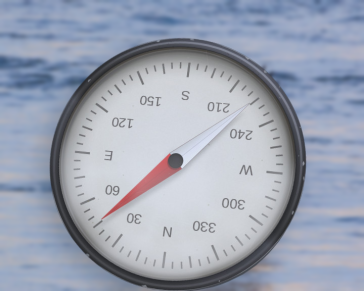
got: 45 °
